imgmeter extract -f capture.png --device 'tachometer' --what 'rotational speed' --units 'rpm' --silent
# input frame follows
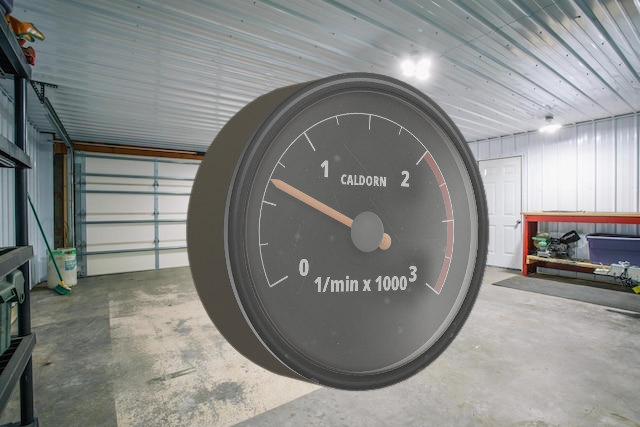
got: 625 rpm
